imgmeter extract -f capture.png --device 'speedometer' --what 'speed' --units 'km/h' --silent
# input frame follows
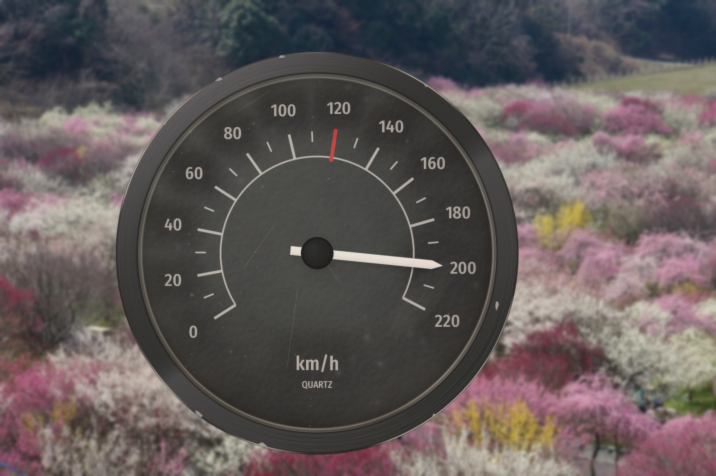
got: 200 km/h
